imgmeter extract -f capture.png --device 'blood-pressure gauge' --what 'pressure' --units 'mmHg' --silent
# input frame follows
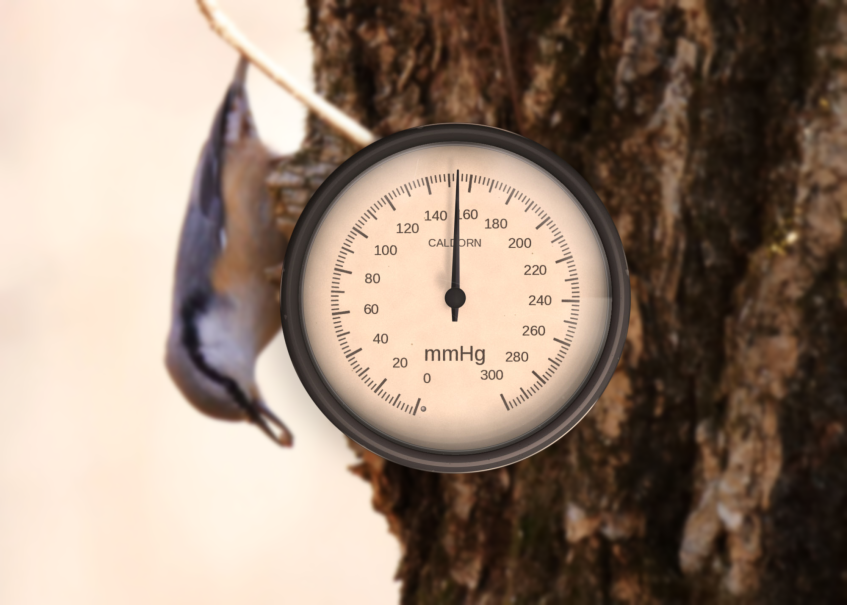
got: 154 mmHg
